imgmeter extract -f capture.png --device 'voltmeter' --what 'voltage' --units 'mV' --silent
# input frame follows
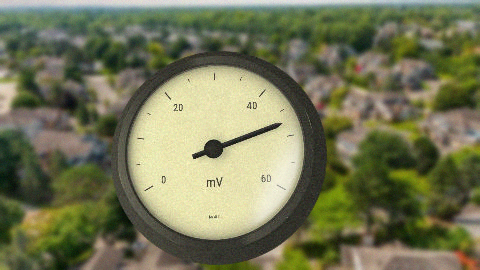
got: 47.5 mV
